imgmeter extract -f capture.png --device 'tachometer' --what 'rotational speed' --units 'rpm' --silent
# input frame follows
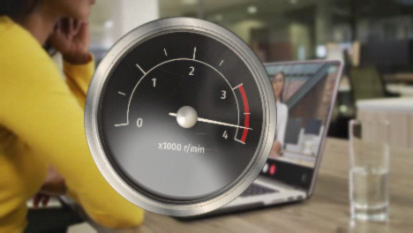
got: 3750 rpm
